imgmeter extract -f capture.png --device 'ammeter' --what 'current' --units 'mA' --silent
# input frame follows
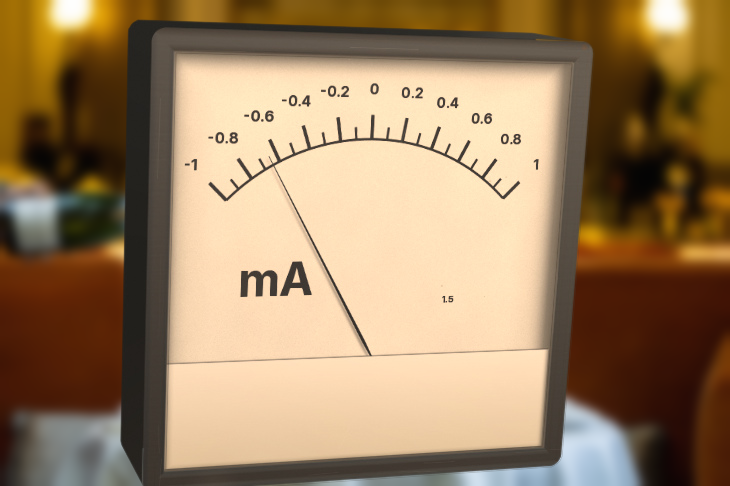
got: -0.65 mA
